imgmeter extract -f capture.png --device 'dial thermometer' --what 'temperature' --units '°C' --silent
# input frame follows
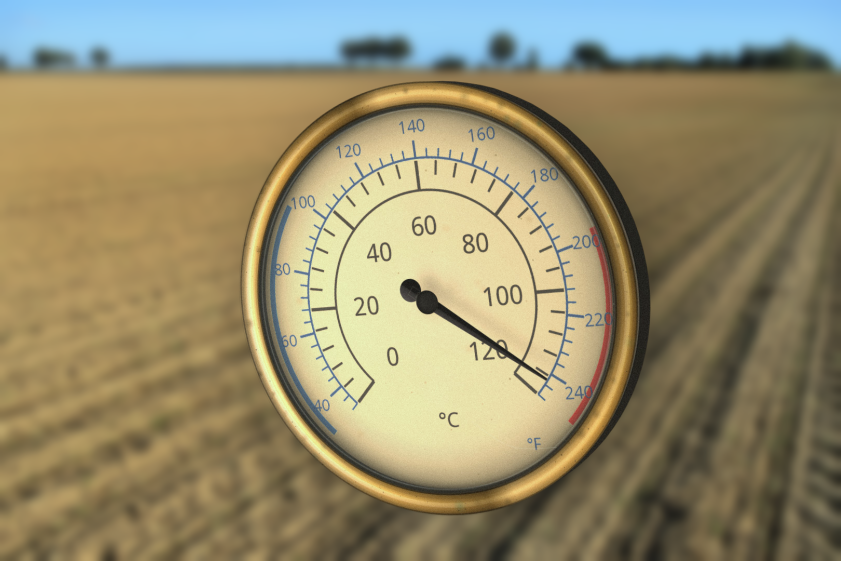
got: 116 °C
